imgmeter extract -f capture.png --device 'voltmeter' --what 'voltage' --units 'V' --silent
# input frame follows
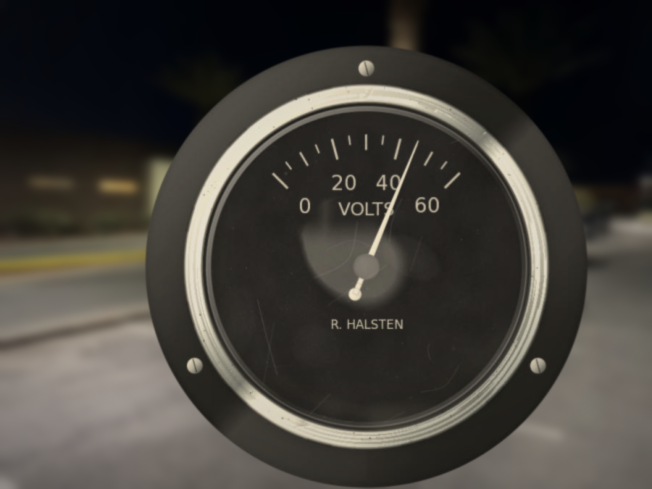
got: 45 V
